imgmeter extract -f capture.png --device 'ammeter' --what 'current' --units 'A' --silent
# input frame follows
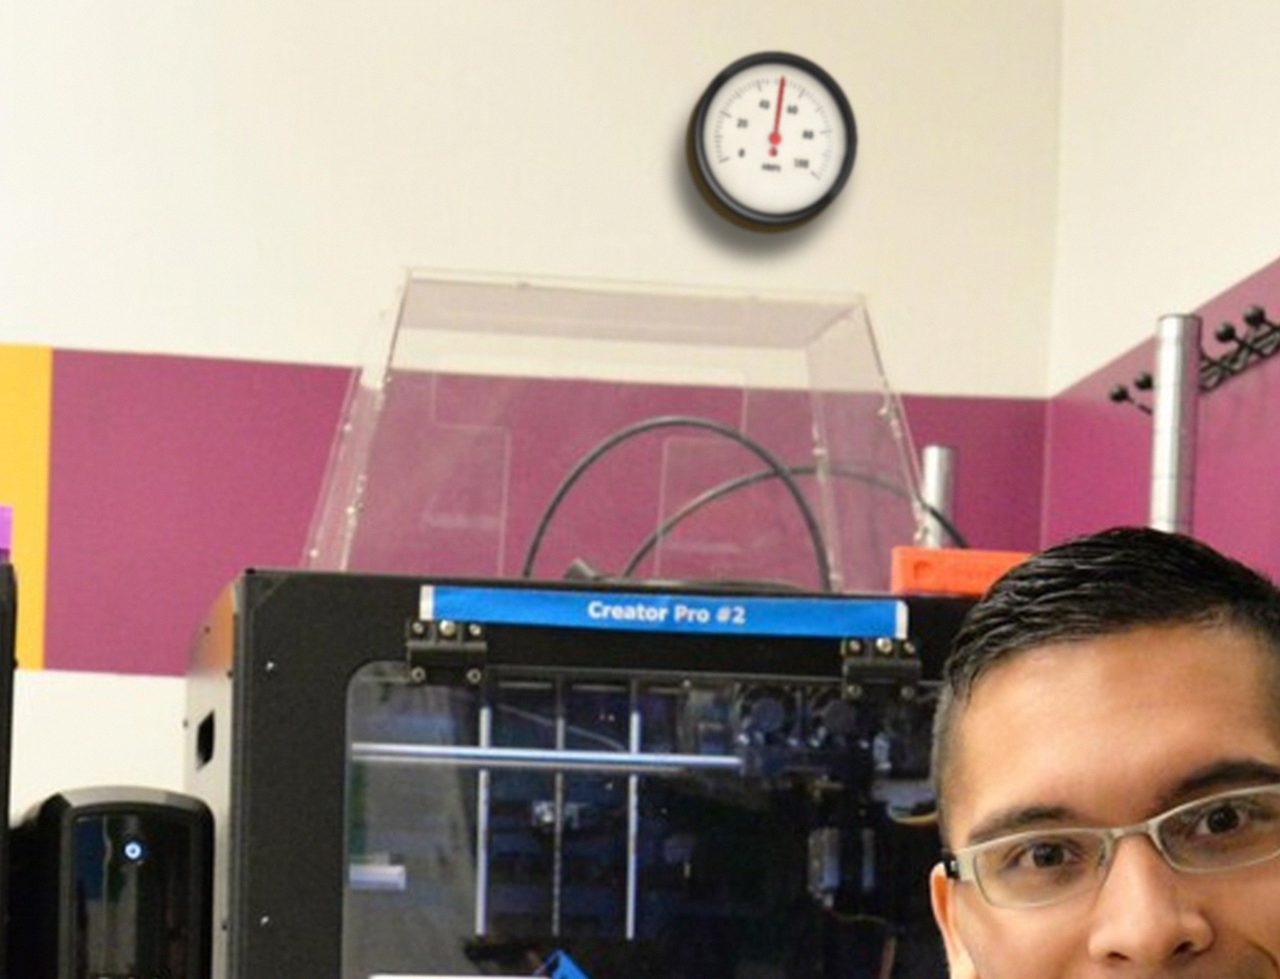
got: 50 A
